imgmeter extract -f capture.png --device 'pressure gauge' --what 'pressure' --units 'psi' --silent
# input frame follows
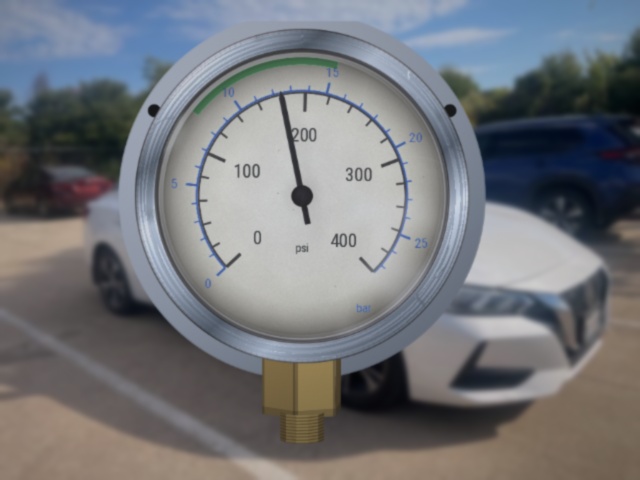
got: 180 psi
